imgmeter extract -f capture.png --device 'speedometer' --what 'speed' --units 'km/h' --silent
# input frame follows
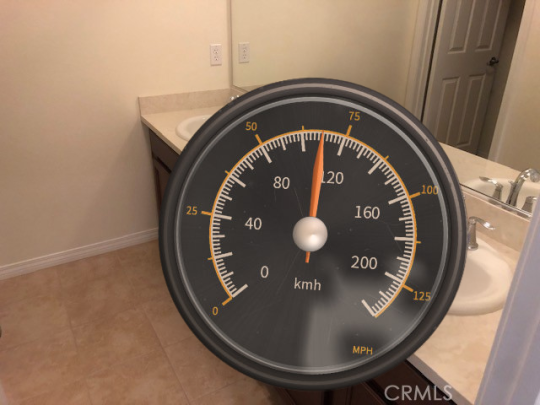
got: 110 km/h
